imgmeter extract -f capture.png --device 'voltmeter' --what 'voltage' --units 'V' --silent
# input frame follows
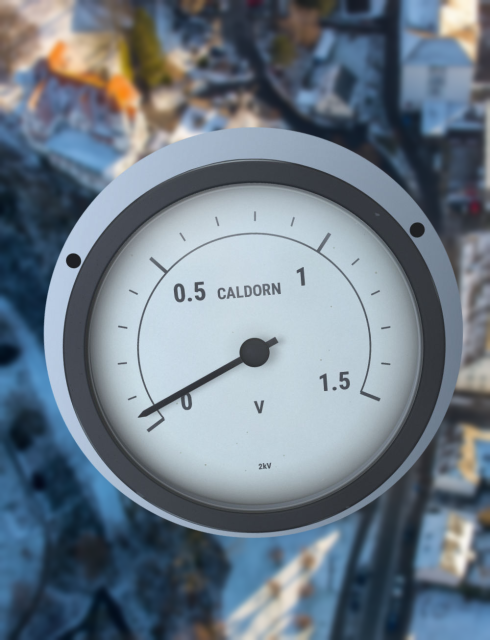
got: 0.05 V
